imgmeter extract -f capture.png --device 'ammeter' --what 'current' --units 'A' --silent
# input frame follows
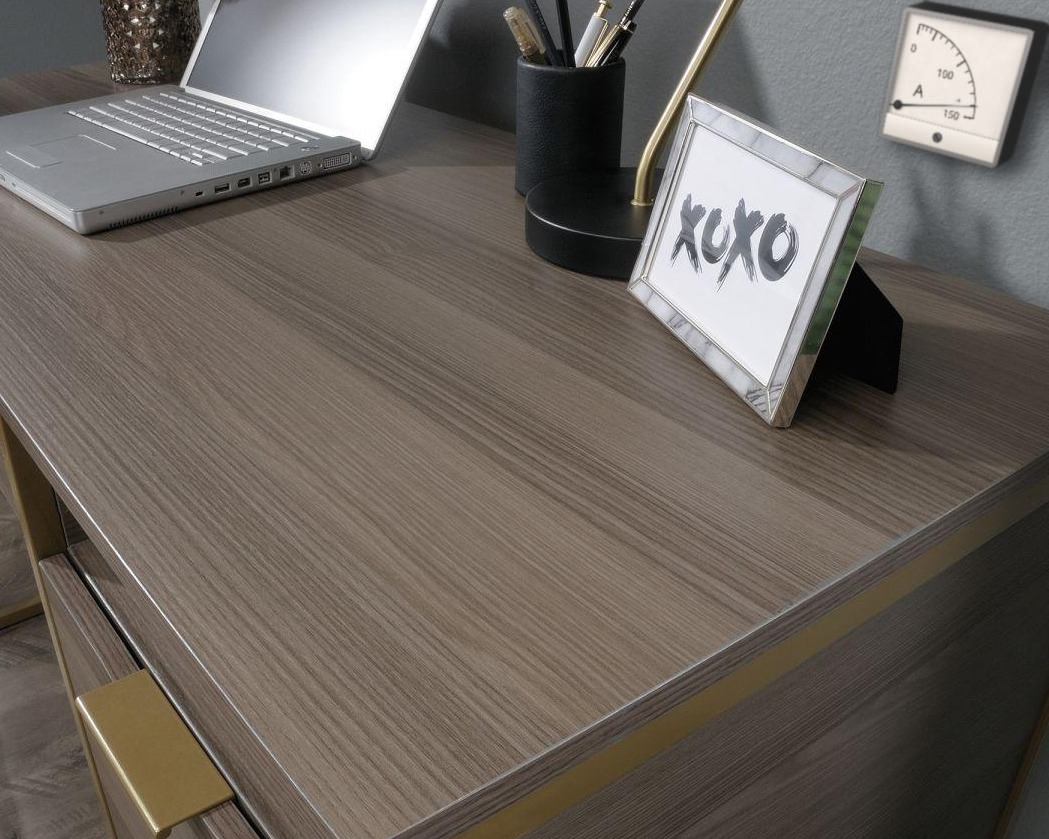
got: 140 A
